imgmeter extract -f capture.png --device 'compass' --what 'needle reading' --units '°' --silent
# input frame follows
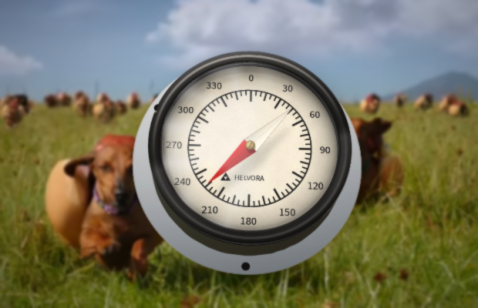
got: 225 °
